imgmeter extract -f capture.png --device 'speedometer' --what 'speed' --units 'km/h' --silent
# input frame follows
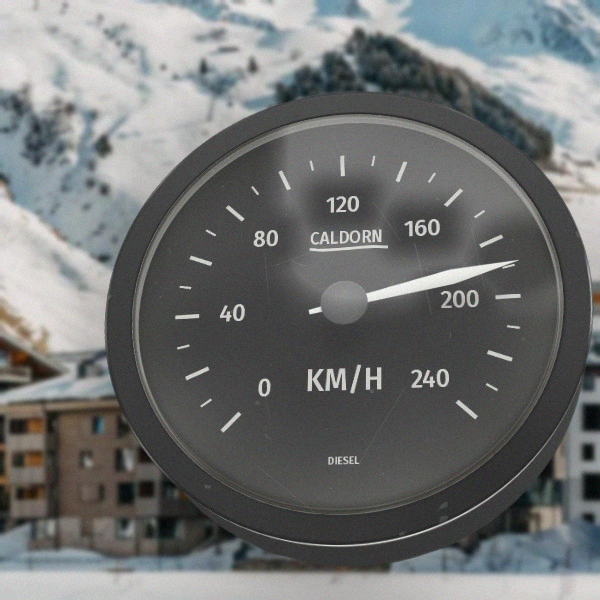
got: 190 km/h
